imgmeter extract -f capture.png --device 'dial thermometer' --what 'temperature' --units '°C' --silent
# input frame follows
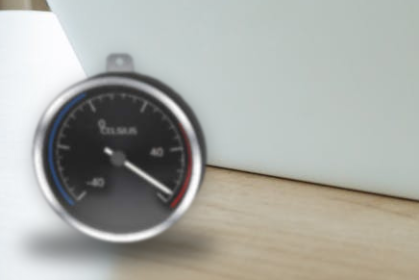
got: 56 °C
